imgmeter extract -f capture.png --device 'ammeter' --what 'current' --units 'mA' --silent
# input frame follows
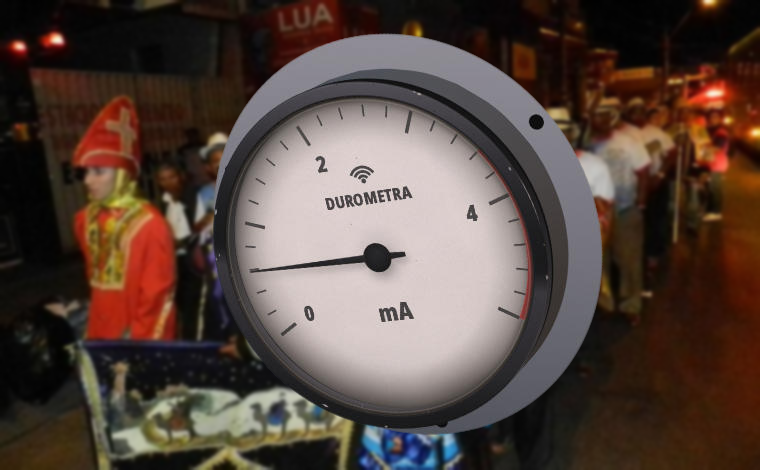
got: 0.6 mA
